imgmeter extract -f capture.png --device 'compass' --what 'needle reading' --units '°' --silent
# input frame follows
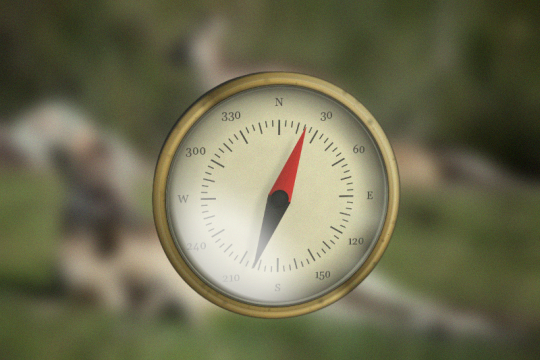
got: 20 °
